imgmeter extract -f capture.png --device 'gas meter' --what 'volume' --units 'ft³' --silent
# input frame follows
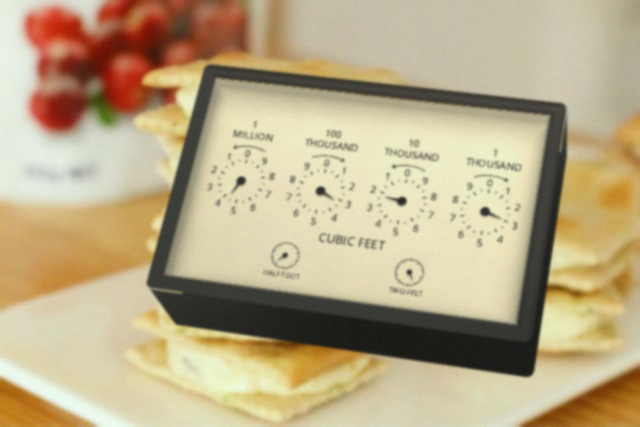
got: 432300 ft³
